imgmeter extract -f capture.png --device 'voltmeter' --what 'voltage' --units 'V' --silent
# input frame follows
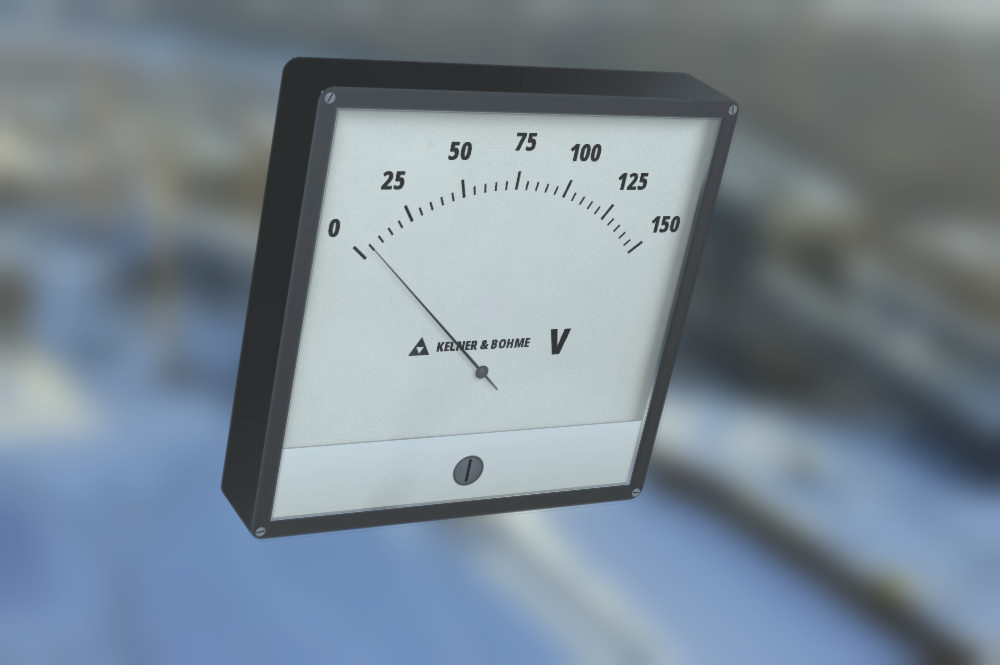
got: 5 V
